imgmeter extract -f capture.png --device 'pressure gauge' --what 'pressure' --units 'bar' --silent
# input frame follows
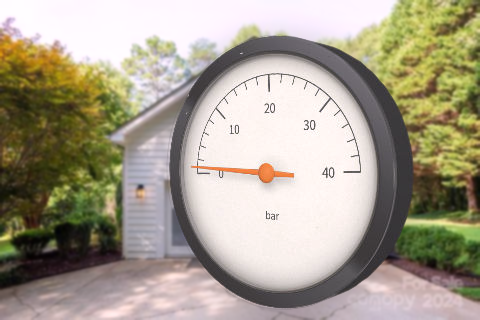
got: 1 bar
